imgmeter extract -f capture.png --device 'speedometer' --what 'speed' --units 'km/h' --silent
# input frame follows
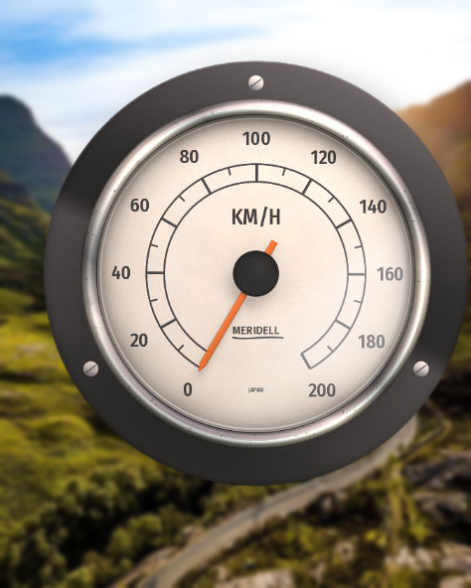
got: 0 km/h
